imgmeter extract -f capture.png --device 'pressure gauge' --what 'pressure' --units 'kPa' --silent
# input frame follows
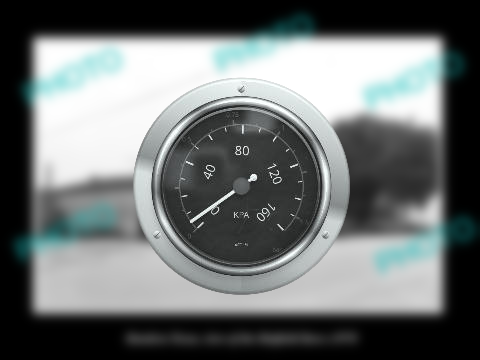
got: 5 kPa
